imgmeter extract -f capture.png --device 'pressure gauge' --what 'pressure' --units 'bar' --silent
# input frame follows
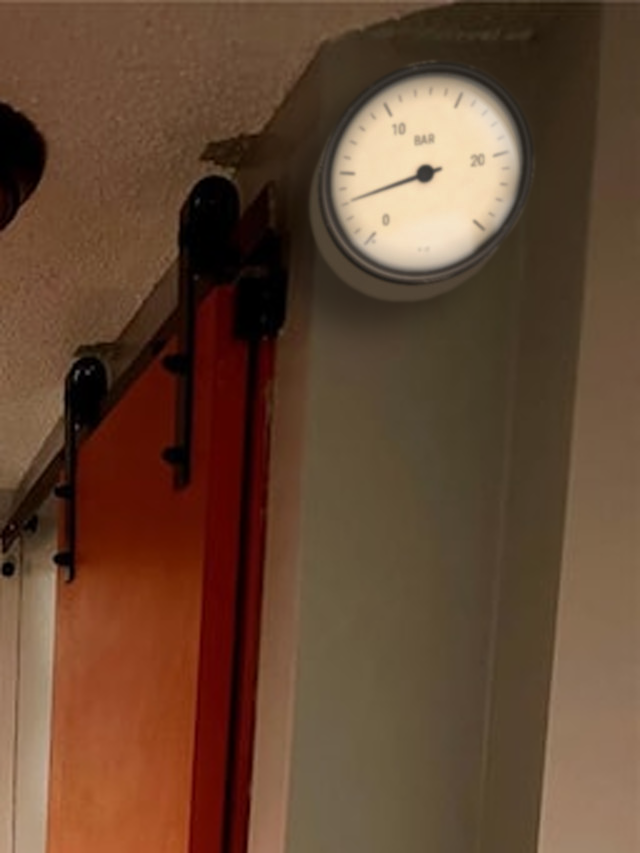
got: 3 bar
